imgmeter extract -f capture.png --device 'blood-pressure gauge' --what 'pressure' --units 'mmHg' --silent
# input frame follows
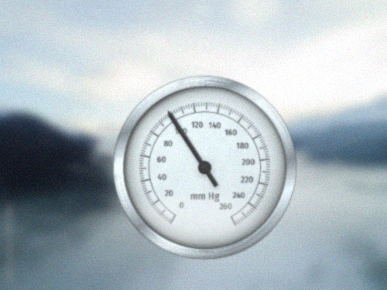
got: 100 mmHg
